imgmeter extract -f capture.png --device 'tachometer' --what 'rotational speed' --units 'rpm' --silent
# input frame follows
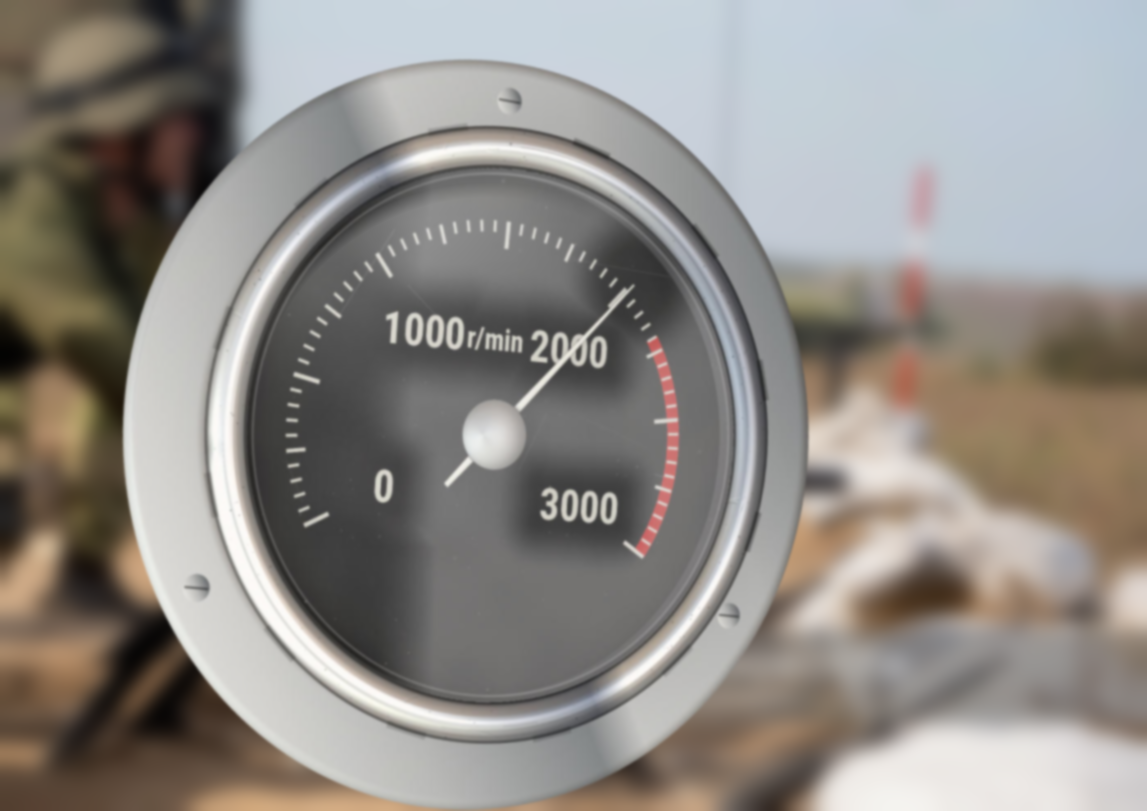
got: 2000 rpm
